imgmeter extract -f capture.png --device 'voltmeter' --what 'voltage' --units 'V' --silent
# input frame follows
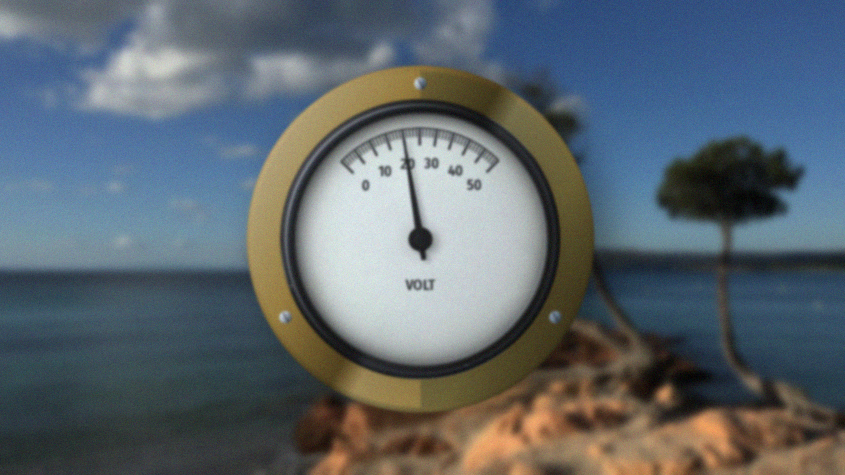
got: 20 V
